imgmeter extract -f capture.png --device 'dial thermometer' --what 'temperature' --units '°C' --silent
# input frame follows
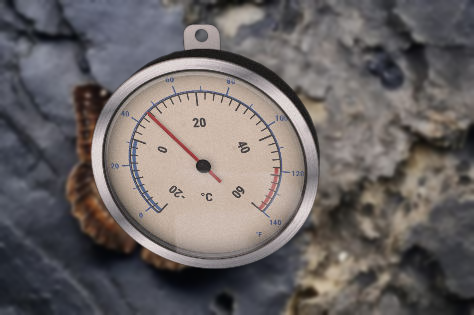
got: 8 °C
